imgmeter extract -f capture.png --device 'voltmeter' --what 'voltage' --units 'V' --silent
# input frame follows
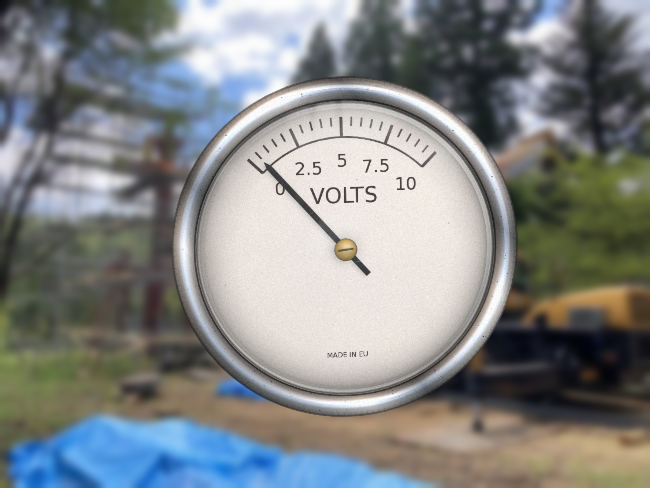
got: 0.5 V
